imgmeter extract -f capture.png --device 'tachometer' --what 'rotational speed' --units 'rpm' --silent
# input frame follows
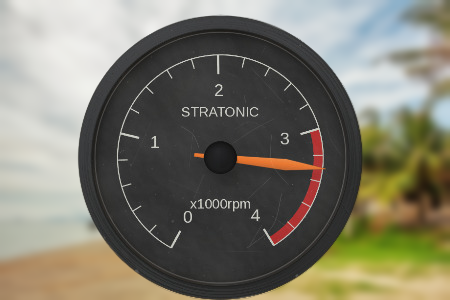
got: 3300 rpm
